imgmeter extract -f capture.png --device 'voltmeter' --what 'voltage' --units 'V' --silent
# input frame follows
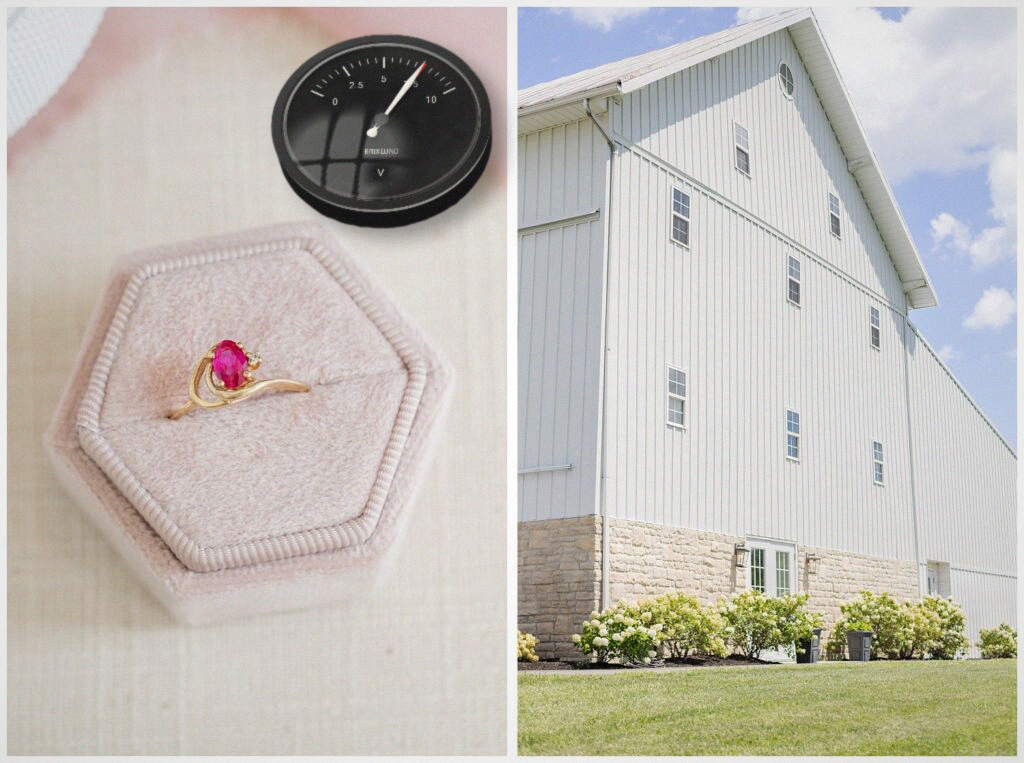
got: 7.5 V
